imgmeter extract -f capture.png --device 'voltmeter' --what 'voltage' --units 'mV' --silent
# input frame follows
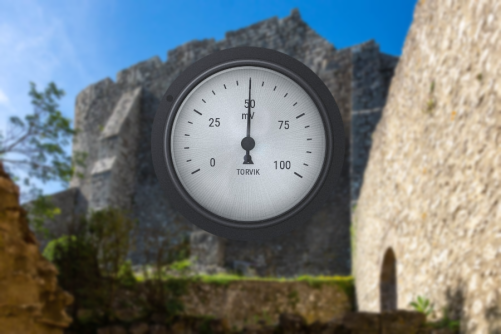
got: 50 mV
